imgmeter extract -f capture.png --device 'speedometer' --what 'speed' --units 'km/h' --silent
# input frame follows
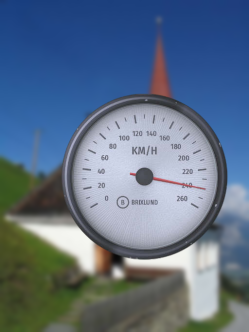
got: 240 km/h
